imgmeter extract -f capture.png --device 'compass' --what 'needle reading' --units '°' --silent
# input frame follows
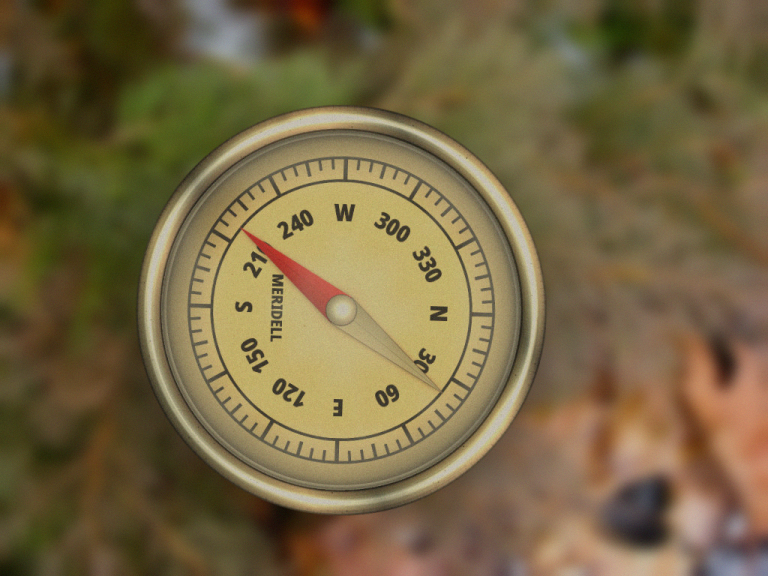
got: 217.5 °
